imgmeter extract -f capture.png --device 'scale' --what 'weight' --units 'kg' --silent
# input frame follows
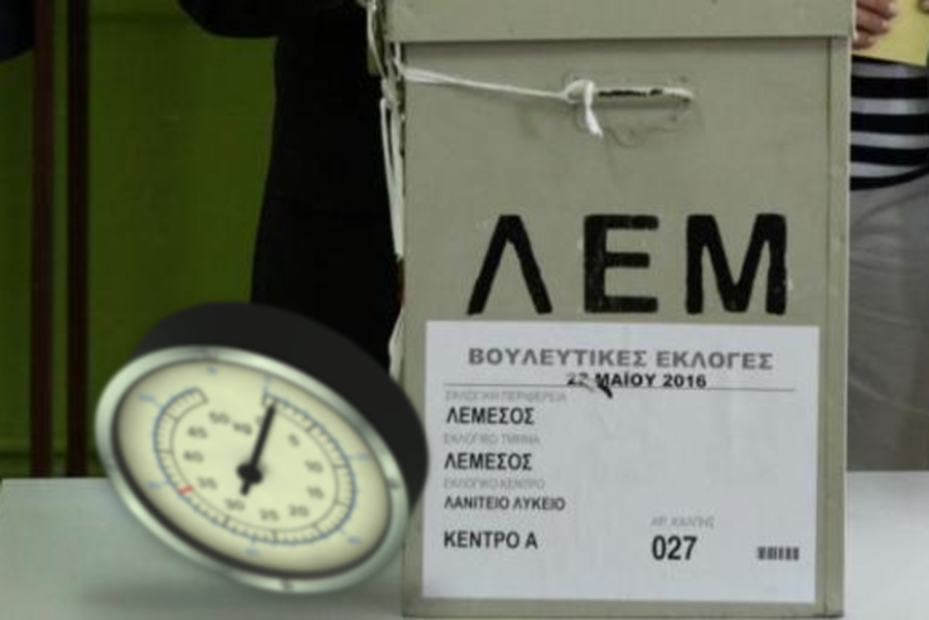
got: 1 kg
